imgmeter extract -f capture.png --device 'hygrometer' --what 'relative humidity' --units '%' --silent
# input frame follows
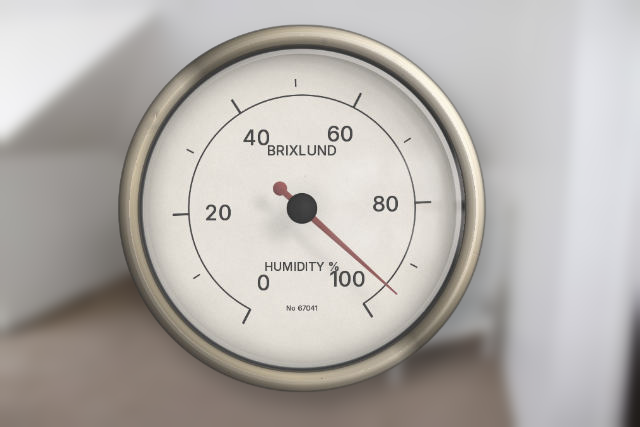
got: 95 %
